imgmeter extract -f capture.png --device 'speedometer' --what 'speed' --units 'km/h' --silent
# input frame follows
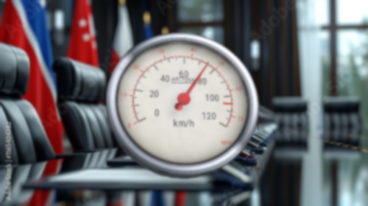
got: 75 km/h
